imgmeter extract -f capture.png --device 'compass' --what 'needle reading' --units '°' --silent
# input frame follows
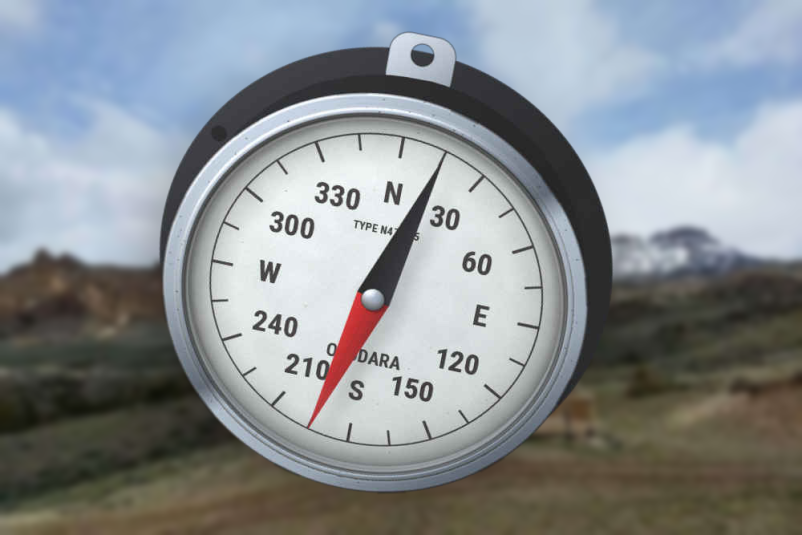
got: 195 °
